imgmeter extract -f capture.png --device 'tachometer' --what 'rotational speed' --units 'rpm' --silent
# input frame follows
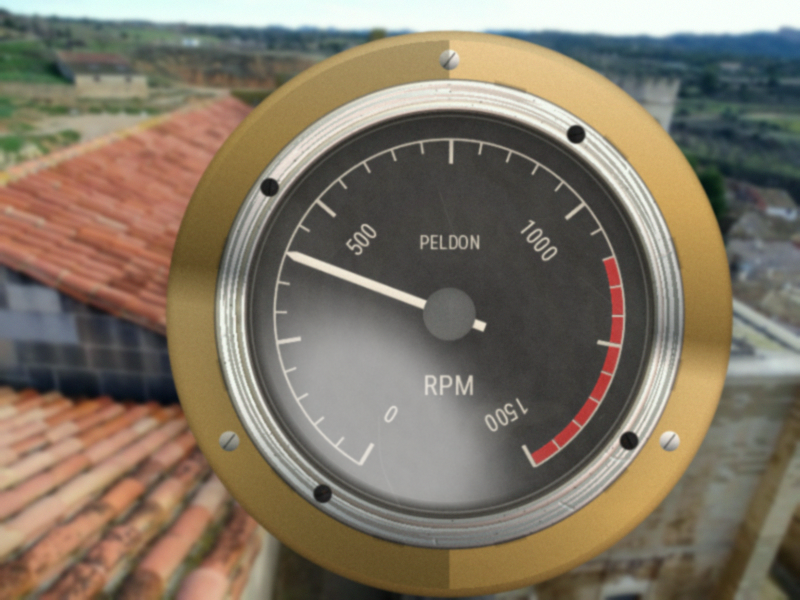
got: 400 rpm
